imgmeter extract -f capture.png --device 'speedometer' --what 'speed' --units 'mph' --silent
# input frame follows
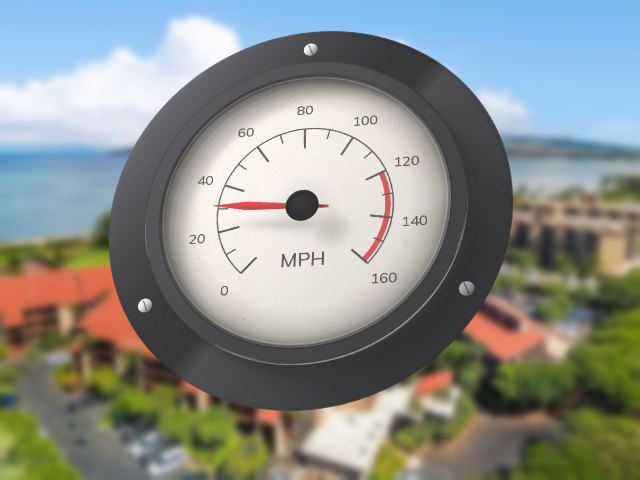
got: 30 mph
